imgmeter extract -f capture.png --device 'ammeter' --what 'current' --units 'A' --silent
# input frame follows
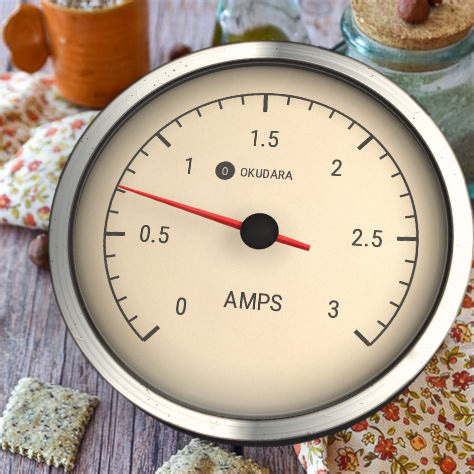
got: 0.7 A
